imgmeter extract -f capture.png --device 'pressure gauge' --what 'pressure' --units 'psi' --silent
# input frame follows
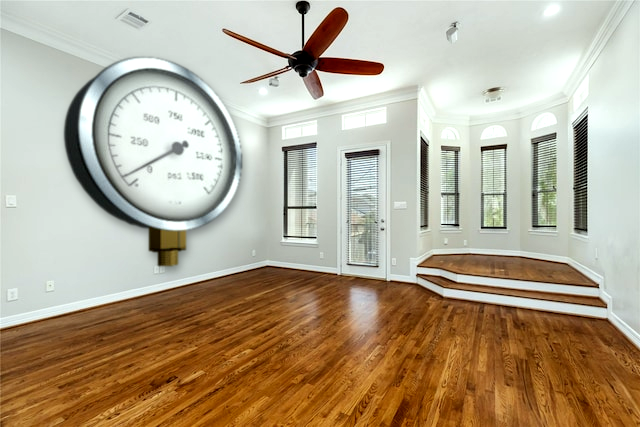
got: 50 psi
